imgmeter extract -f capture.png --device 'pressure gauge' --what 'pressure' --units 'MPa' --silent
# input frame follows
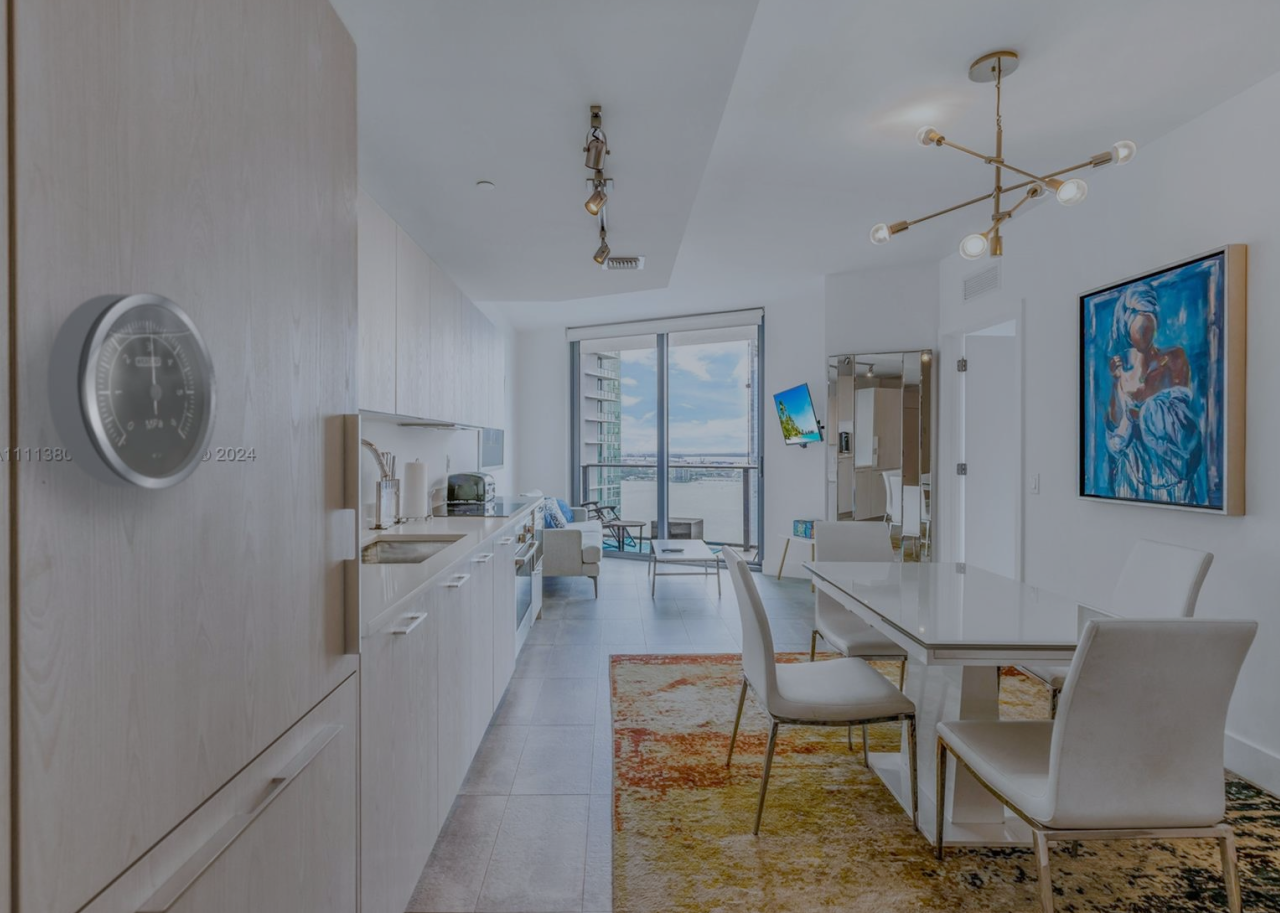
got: 3 MPa
